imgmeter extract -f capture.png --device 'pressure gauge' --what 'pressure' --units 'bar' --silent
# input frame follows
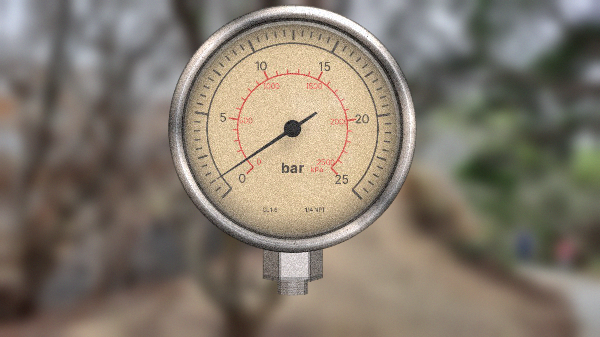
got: 1 bar
